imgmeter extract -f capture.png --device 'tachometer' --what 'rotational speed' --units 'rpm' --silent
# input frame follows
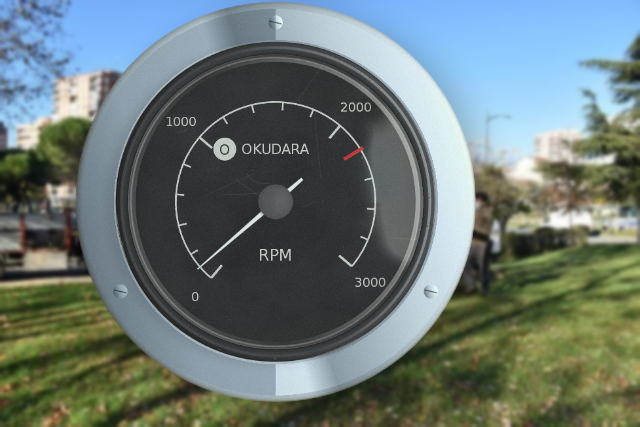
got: 100 rpm
